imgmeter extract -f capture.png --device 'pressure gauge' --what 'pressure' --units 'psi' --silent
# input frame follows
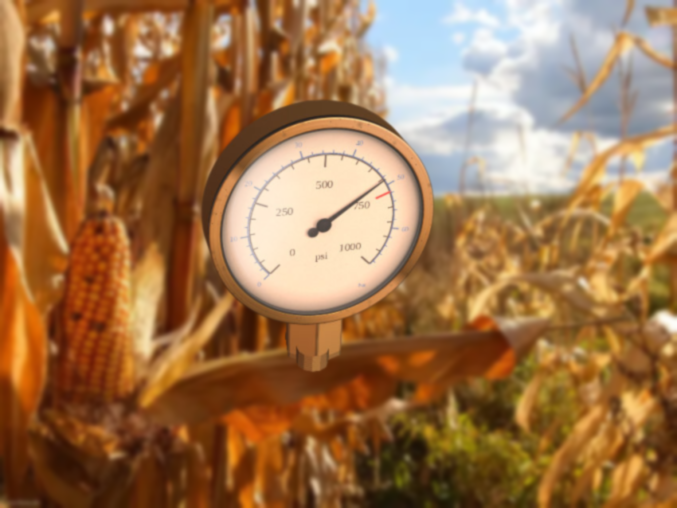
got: 700 psi
